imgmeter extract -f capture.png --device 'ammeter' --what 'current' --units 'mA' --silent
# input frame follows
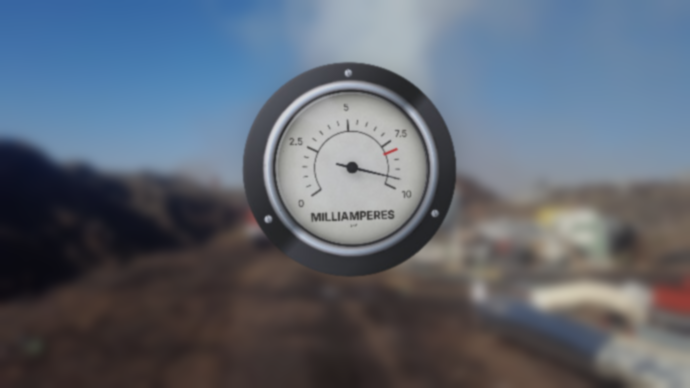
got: 9.5 mA
